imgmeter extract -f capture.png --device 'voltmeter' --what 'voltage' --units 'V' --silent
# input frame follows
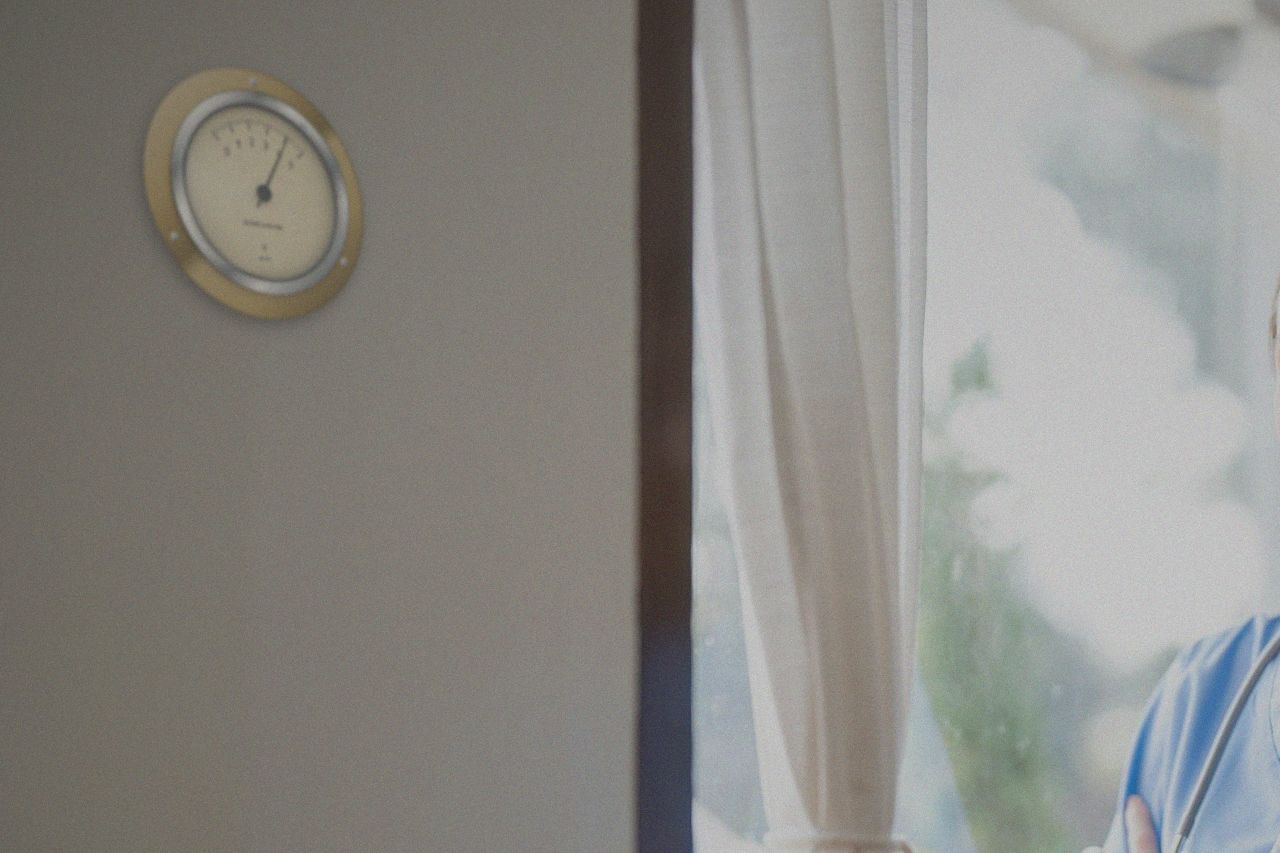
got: 4 V
